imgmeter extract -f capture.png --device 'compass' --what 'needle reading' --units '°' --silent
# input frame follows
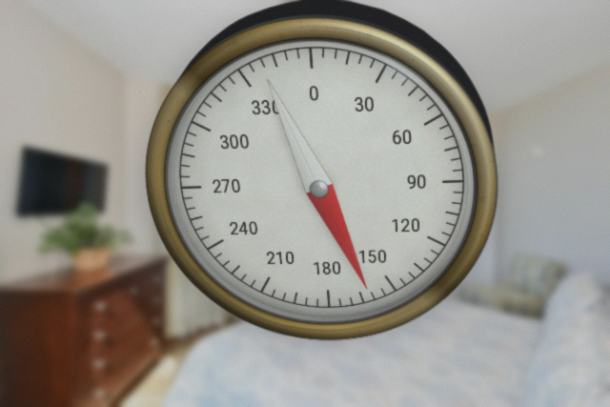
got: 160 °
